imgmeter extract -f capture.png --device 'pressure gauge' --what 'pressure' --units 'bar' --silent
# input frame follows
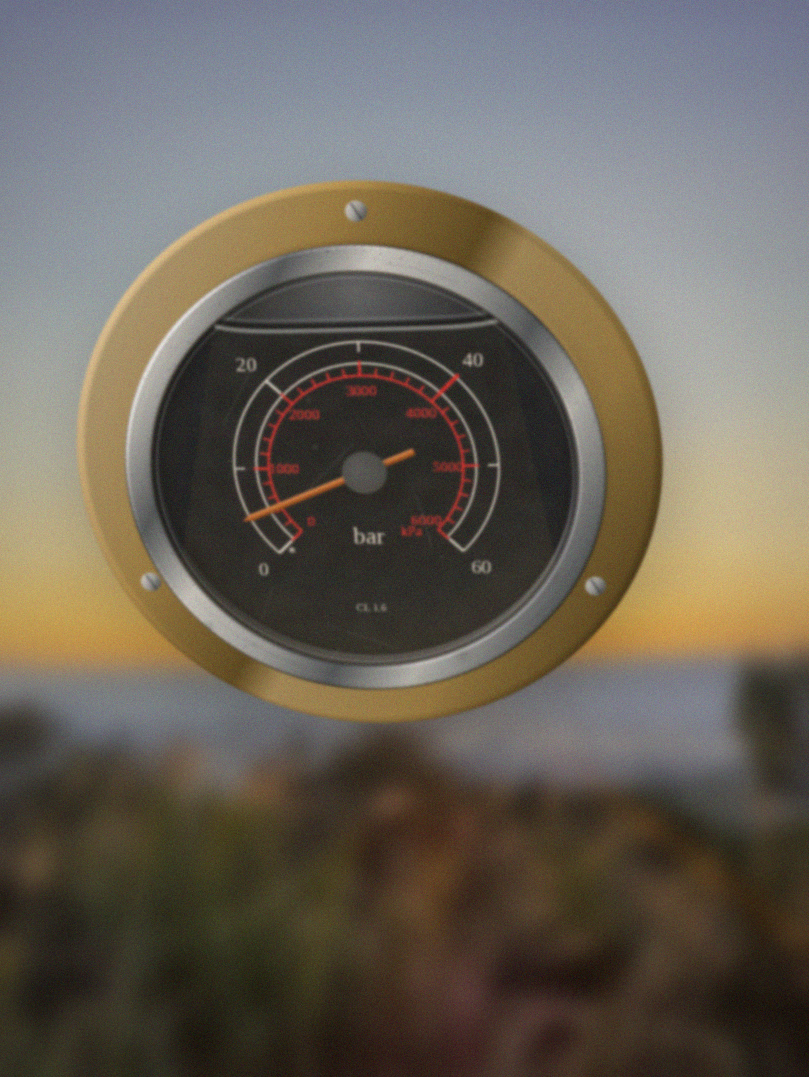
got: 5 bar
